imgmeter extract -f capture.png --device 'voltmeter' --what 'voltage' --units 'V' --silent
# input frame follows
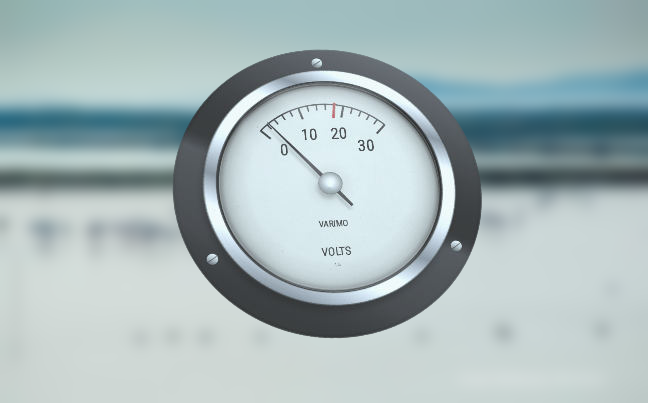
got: 2 V
